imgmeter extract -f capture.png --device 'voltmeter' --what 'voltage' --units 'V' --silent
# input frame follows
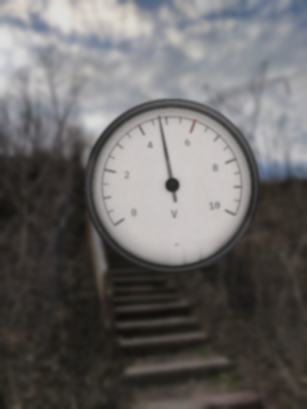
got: 4.75 V
